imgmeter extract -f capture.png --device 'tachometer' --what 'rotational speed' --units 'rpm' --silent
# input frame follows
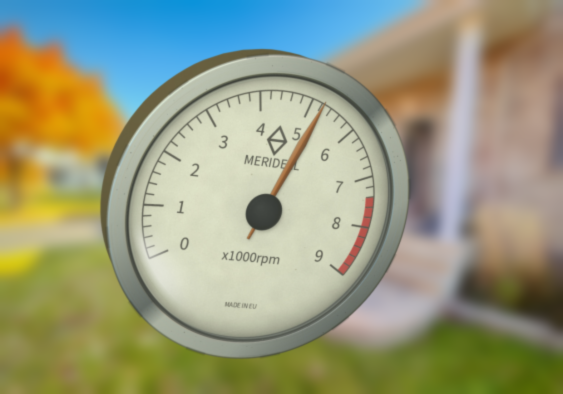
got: 5200 rpm
